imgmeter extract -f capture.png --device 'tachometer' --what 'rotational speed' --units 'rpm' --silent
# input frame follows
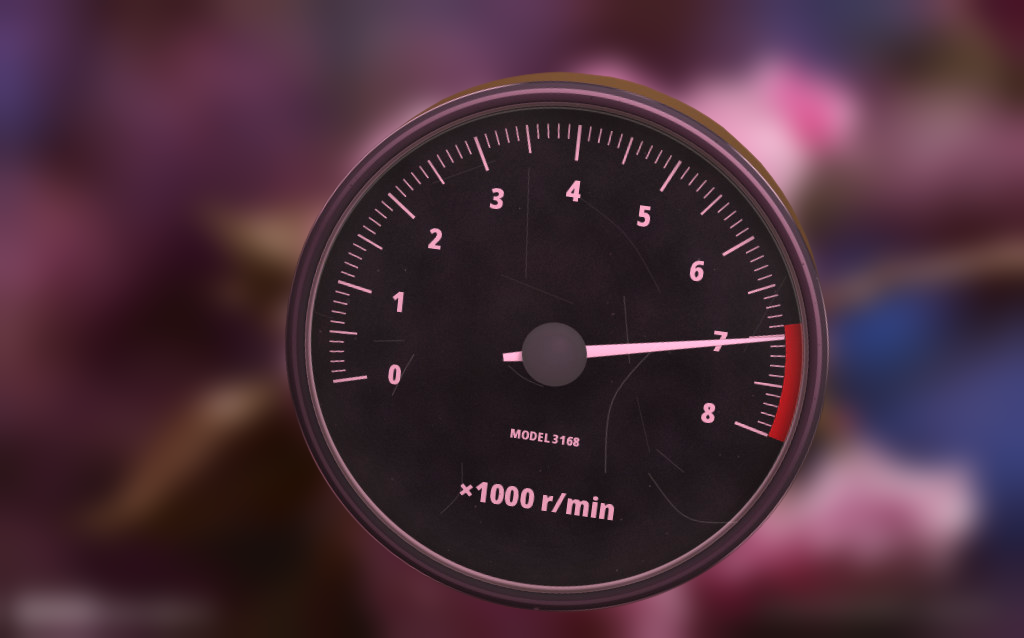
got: 7000 rpm
